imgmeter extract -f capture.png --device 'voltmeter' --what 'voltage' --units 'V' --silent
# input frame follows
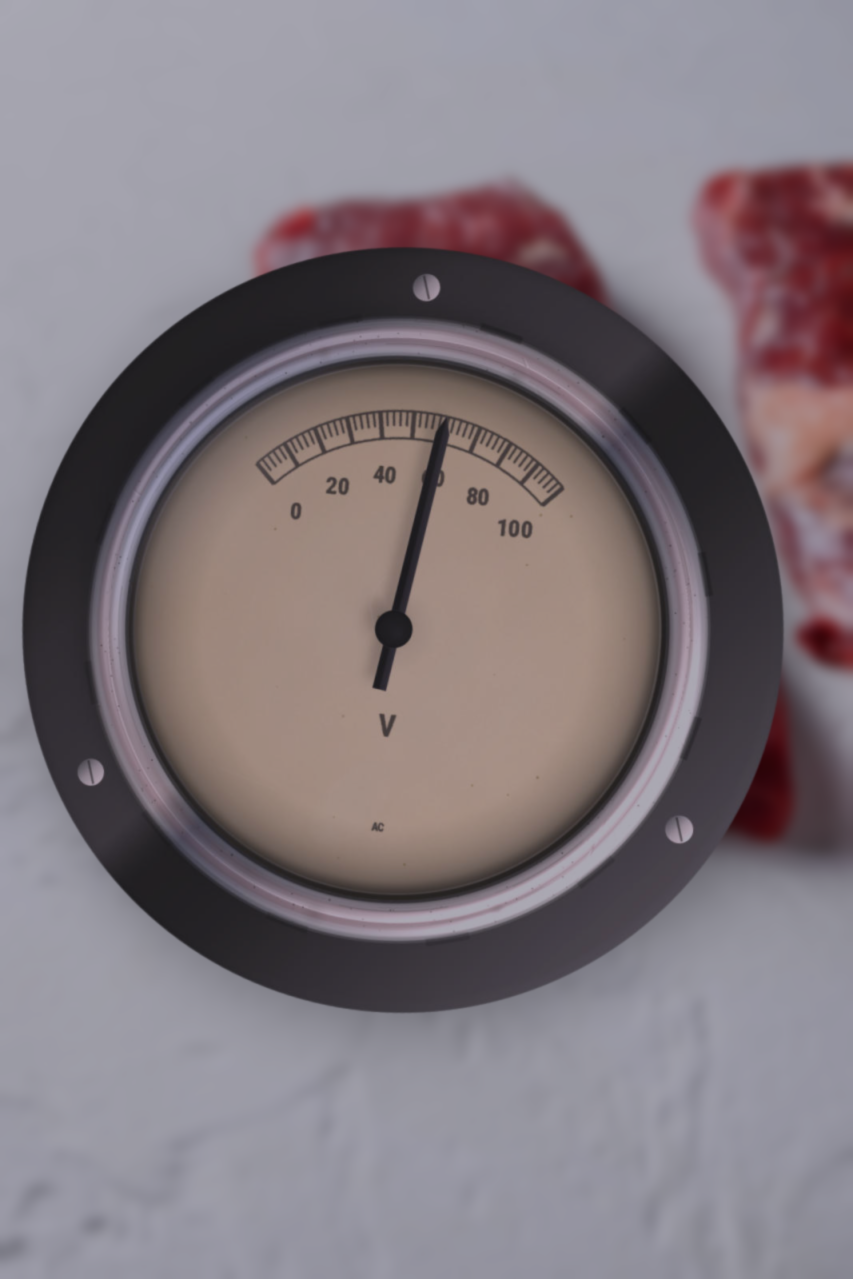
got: 60 V
